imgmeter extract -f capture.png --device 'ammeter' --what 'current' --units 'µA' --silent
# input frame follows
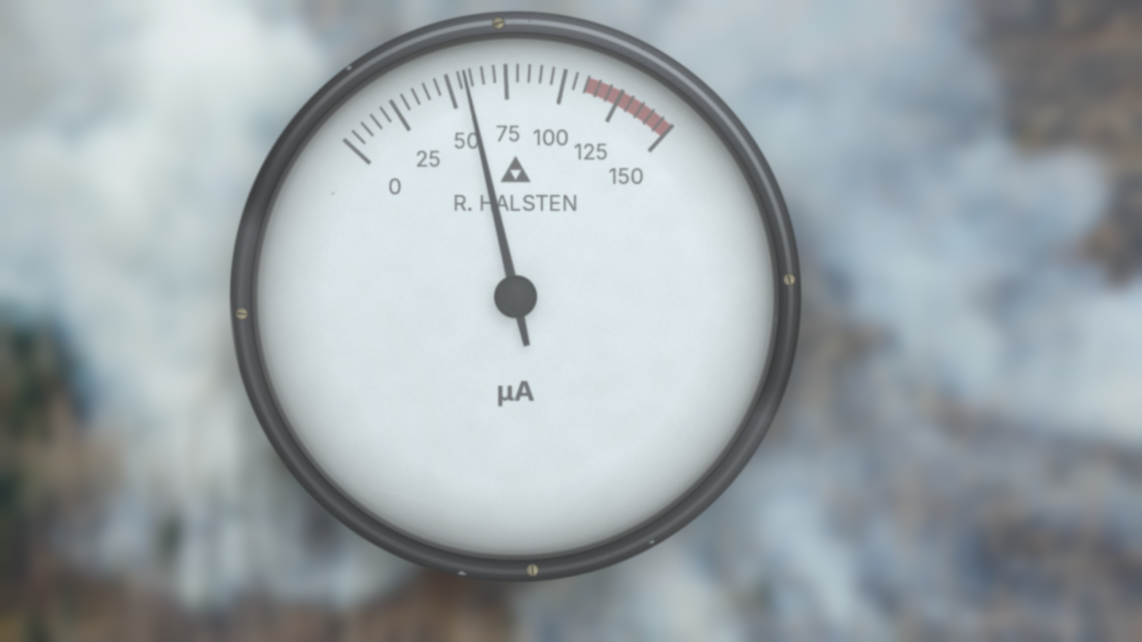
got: 57.5 µA
